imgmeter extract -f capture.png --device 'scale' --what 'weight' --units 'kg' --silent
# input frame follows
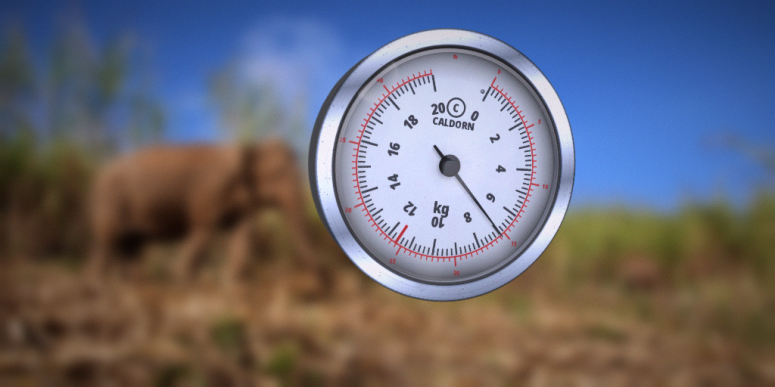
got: 7 kg
